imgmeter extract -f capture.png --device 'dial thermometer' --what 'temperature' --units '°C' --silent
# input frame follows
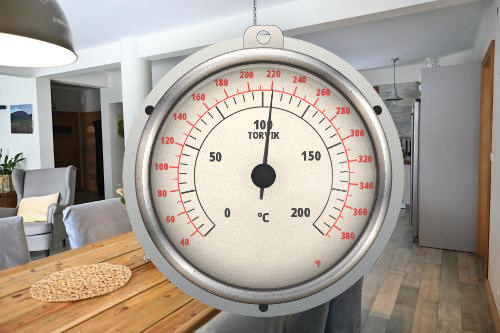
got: 105 °C
